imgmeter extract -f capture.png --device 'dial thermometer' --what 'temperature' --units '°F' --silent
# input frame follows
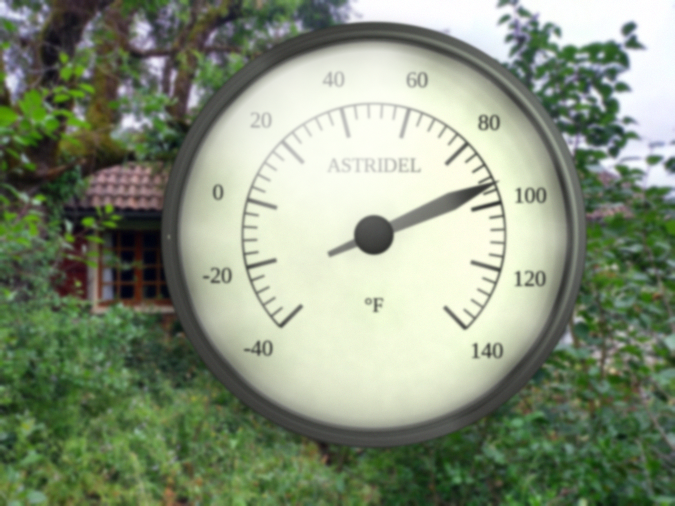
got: 94 °F
